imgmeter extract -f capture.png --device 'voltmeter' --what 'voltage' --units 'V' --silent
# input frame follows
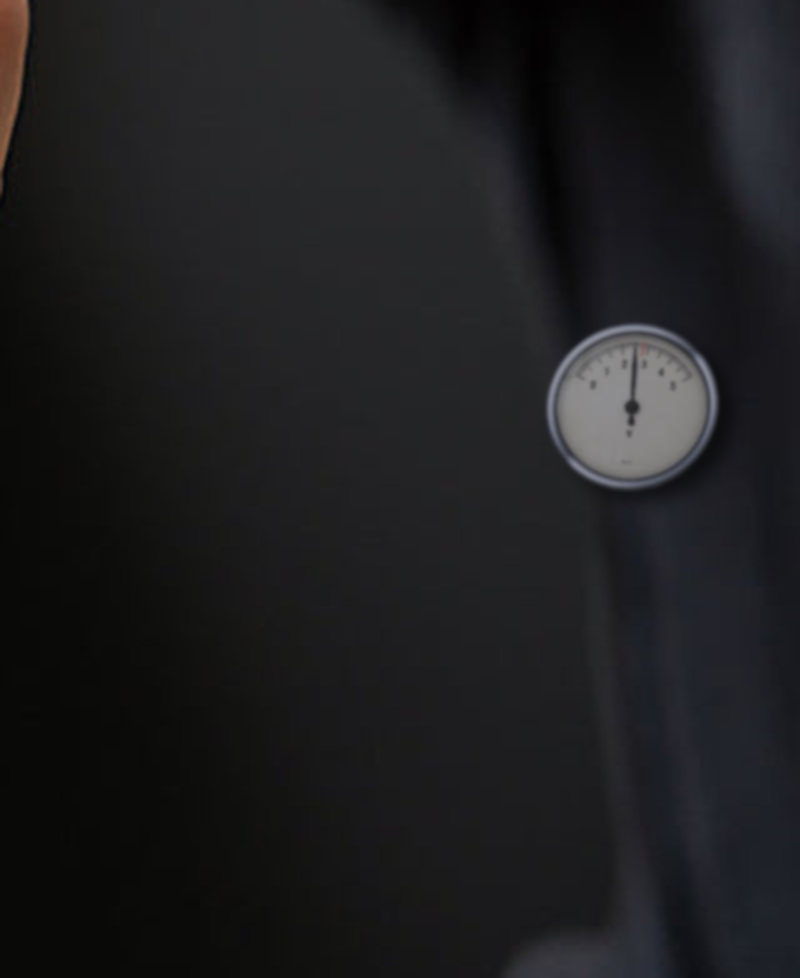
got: 2.5 V
